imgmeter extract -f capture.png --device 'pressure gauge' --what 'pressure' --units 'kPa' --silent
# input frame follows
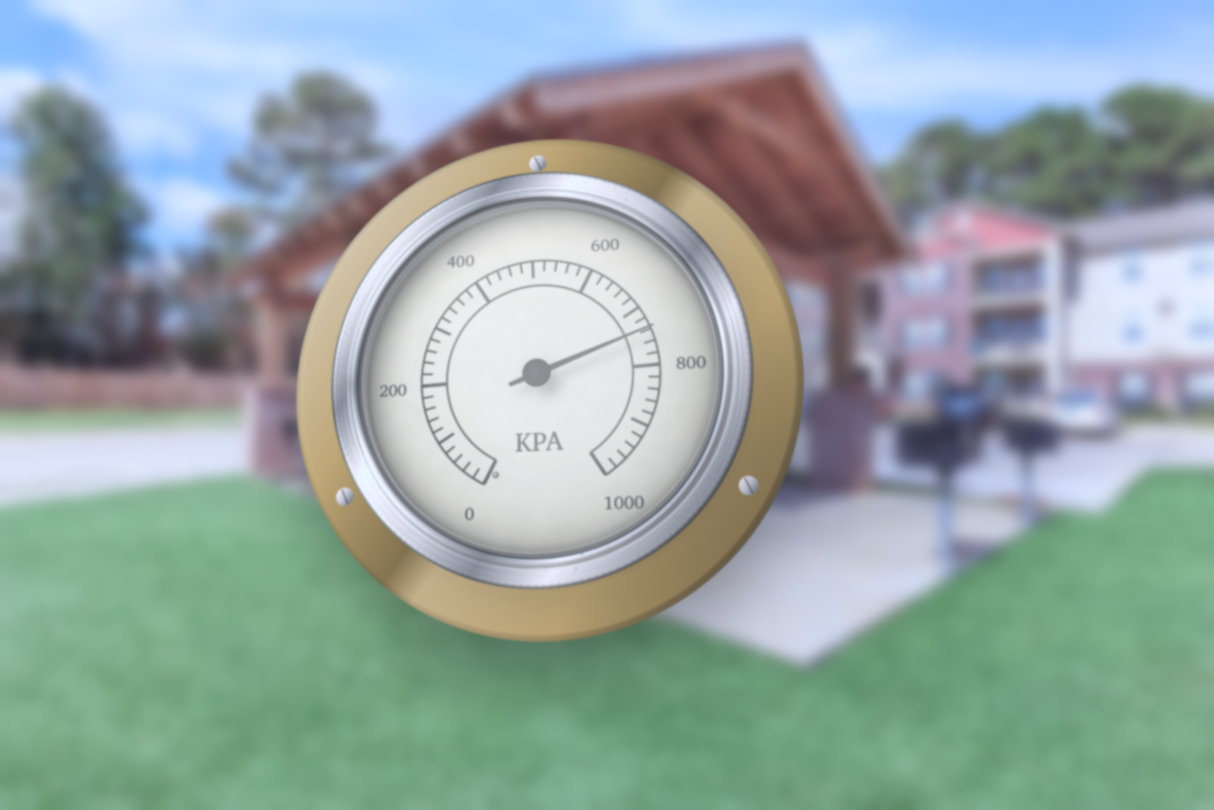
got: 740 kPa
